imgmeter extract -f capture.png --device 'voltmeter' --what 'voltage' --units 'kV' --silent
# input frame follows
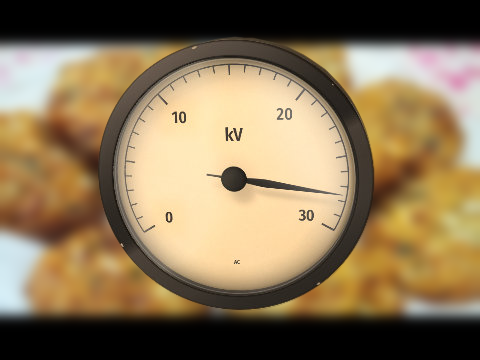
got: 27.5 kV
